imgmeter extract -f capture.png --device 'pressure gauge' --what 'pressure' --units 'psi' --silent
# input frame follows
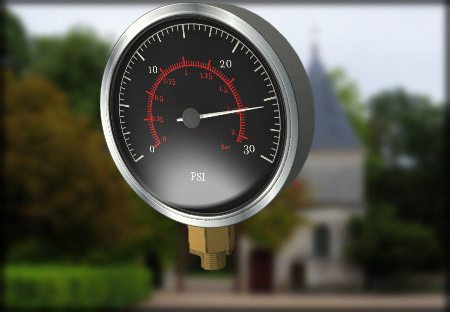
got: 25.5 psi
